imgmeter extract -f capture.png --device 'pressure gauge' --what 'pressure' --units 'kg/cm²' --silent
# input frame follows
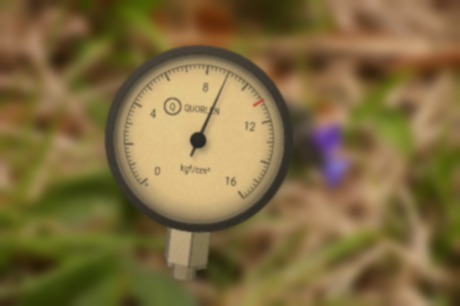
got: 9 kg/cm²
